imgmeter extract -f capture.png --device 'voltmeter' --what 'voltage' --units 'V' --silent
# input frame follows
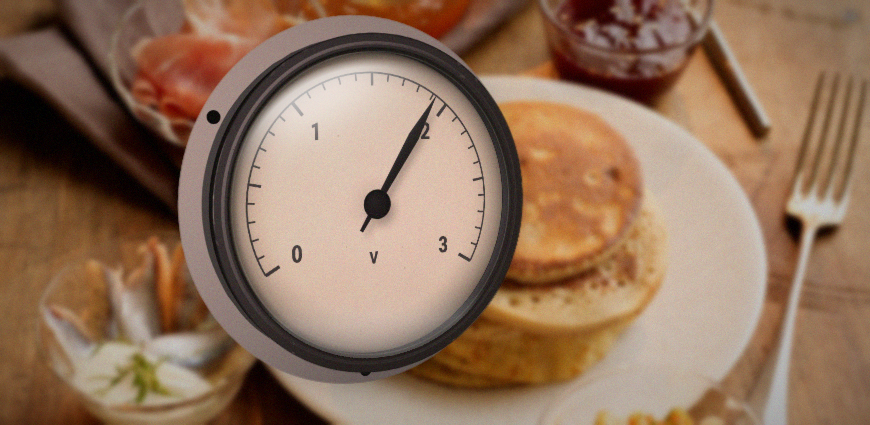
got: 1.9 V
